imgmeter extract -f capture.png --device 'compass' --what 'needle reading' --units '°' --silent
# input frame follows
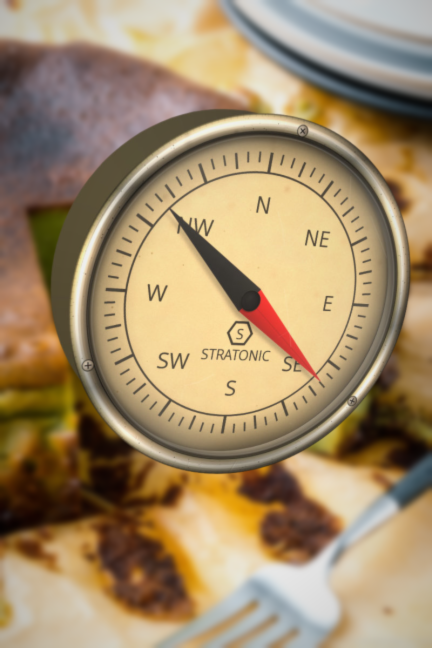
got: 130 °
